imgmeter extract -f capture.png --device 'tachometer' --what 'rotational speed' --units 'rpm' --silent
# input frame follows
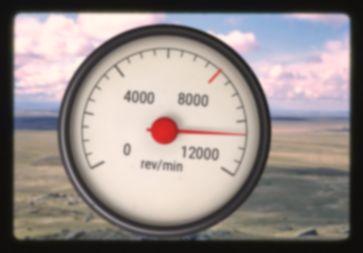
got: 10500 rpm
